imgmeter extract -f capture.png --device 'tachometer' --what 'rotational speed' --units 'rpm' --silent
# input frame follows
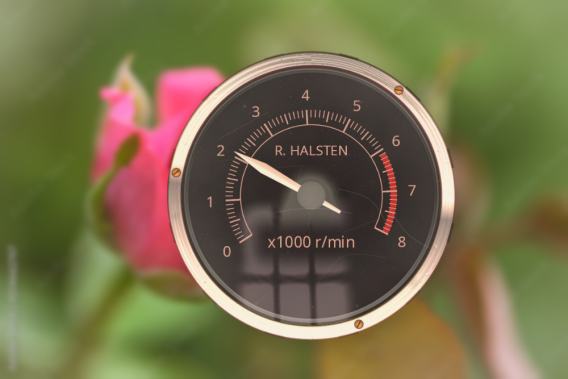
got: 2100 rpm
